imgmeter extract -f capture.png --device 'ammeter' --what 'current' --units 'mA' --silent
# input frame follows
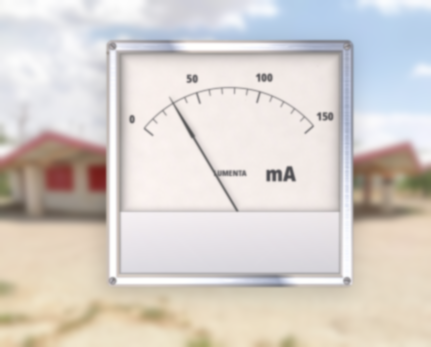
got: 30 mA
